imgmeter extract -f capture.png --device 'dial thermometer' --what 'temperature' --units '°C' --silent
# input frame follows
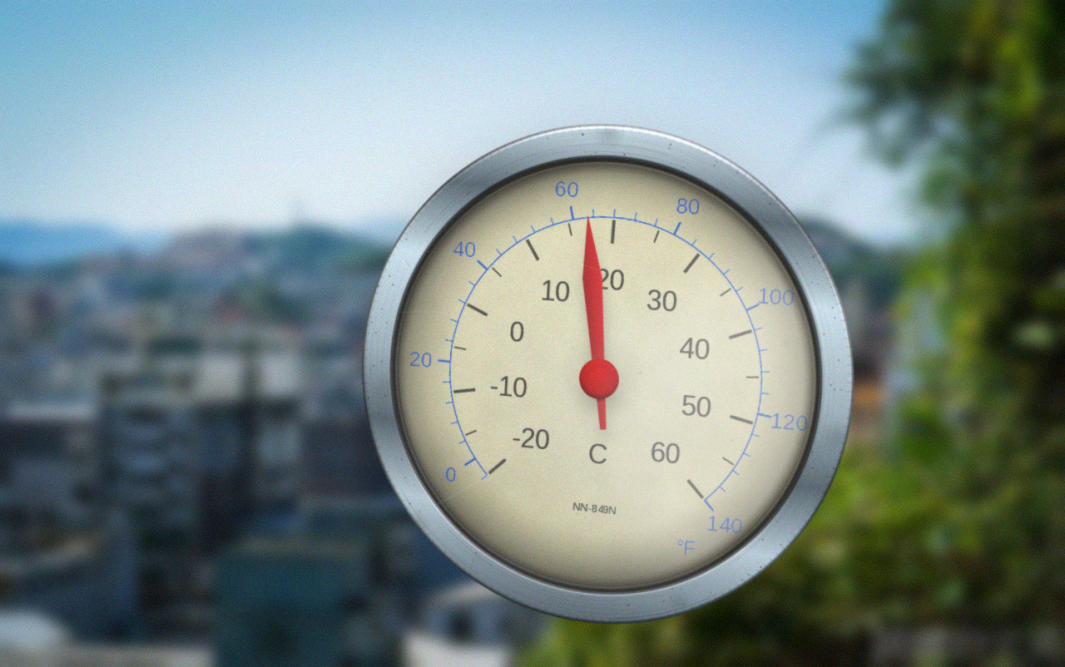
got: 17.5 °C
